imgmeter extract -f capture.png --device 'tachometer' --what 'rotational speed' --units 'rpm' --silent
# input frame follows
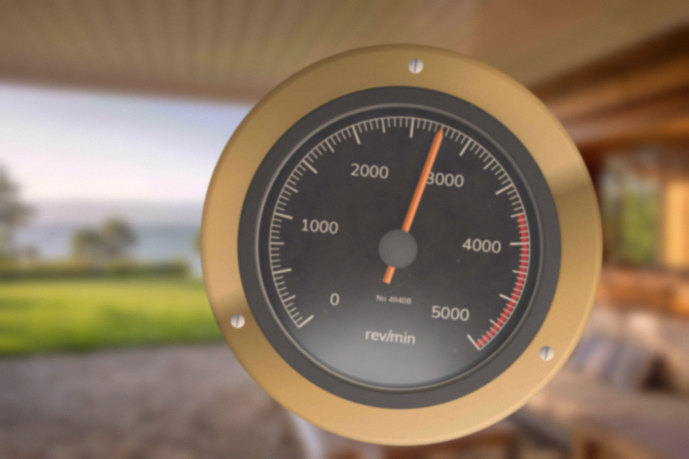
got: 2750 rpm
